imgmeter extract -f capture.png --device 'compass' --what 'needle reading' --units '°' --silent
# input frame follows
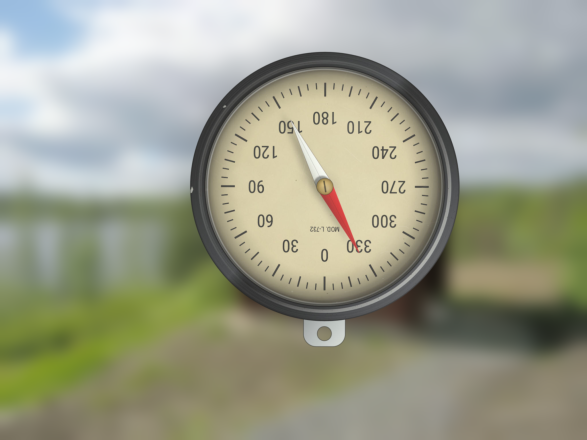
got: 332.5 °
